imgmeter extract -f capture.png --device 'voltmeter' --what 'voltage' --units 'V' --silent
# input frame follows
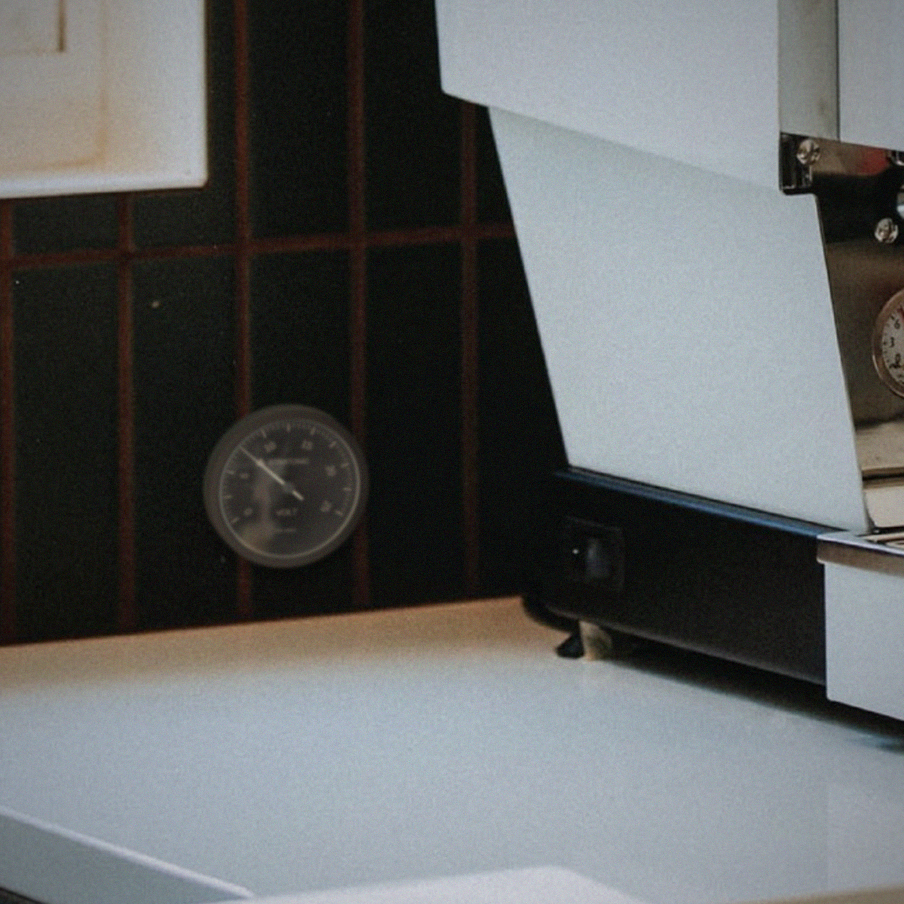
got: 7.5 V
